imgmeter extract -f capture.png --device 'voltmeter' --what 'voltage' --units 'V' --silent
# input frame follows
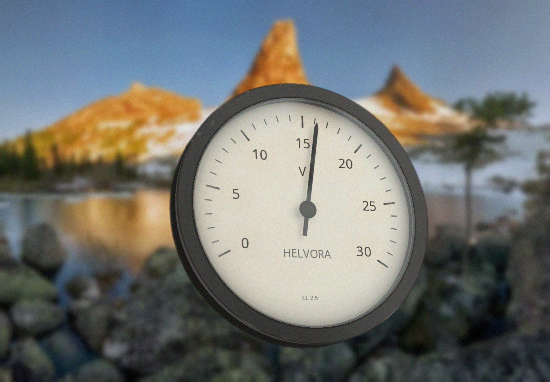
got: 16 V
